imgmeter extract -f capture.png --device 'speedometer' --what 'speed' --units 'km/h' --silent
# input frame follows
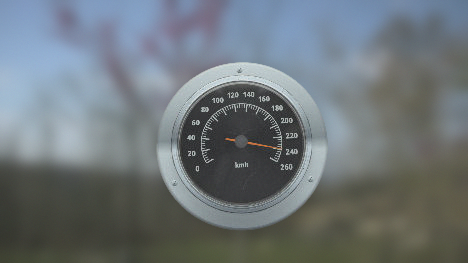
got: 240 km/h
